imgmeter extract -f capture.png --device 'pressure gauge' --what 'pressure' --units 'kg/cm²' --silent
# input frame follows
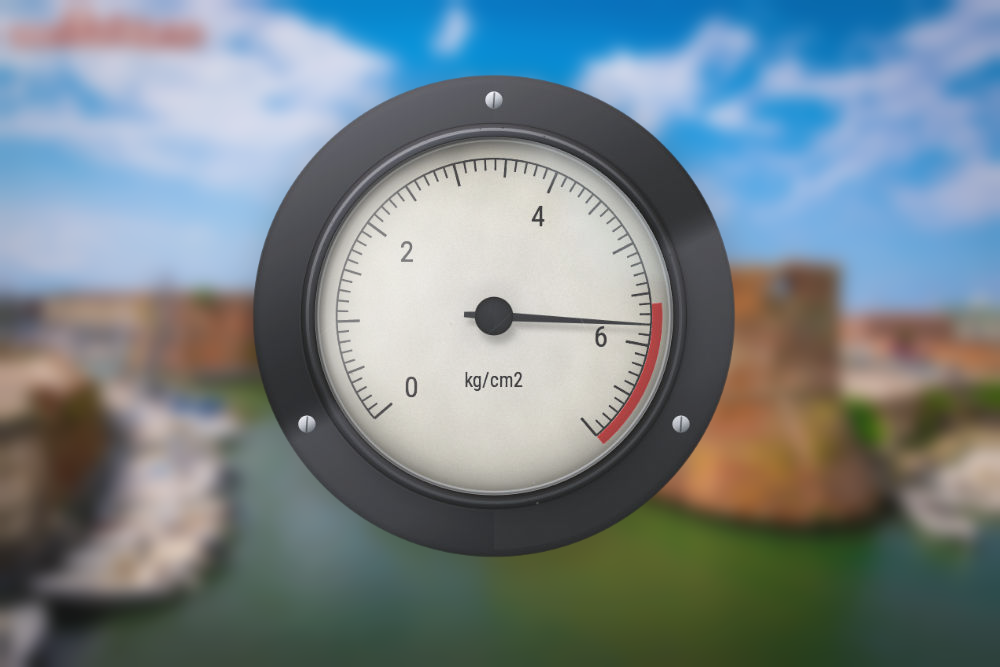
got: 5.8 kg/cm²
